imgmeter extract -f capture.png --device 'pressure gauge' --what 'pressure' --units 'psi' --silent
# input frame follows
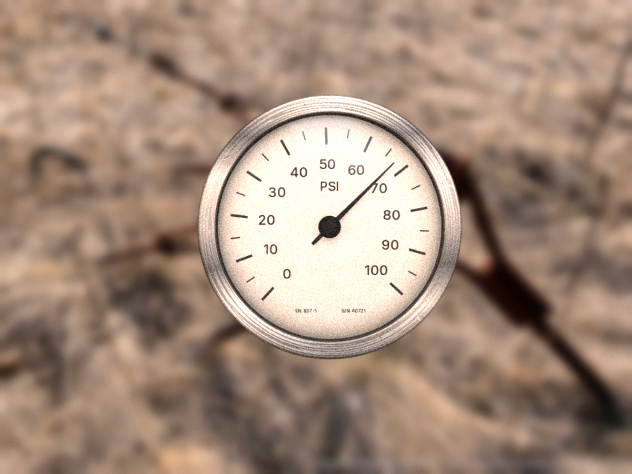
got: 67.5 psi
